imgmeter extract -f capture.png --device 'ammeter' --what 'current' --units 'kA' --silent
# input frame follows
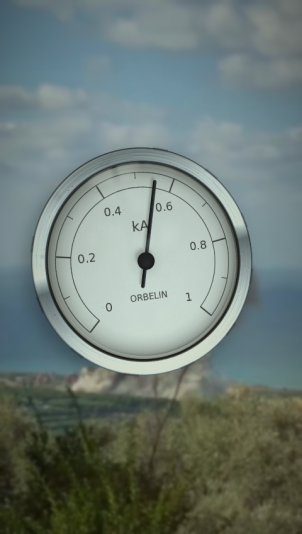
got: 0.55 kA
